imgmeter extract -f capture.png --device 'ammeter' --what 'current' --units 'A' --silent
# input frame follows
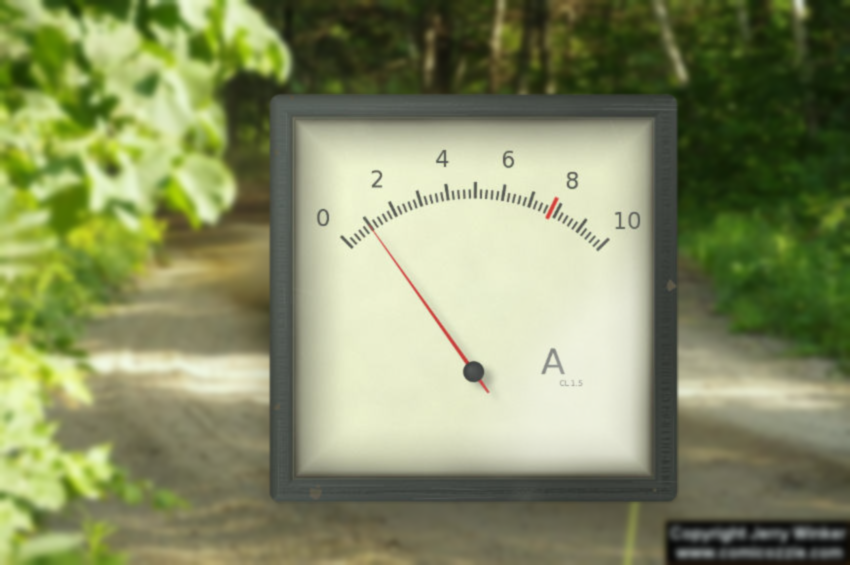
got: 1 A
